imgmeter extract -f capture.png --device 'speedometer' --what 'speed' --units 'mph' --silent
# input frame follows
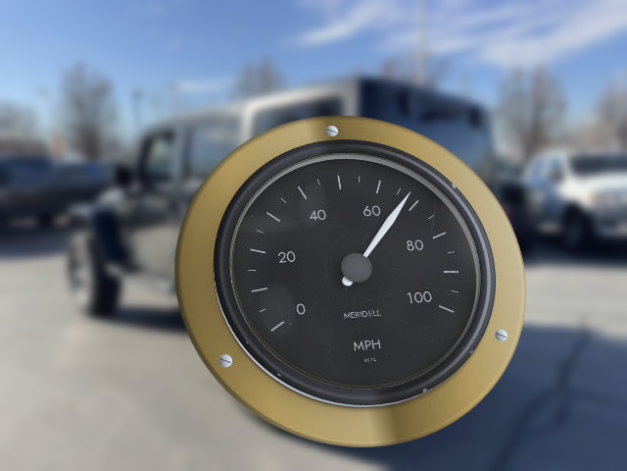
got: 67.5 mph
